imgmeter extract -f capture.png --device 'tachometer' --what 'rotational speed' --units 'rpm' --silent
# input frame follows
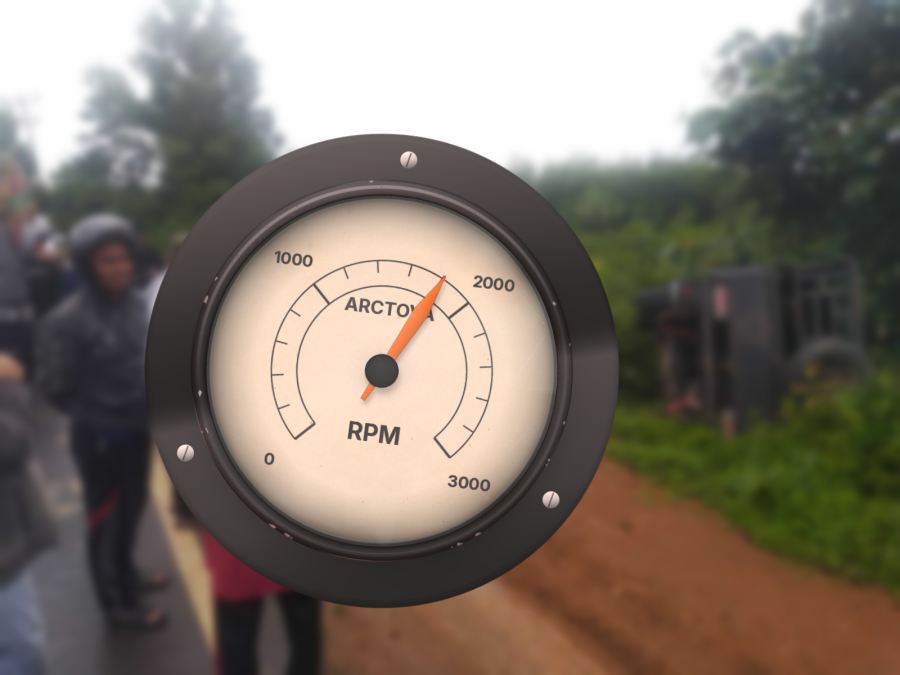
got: 1800 rpm
